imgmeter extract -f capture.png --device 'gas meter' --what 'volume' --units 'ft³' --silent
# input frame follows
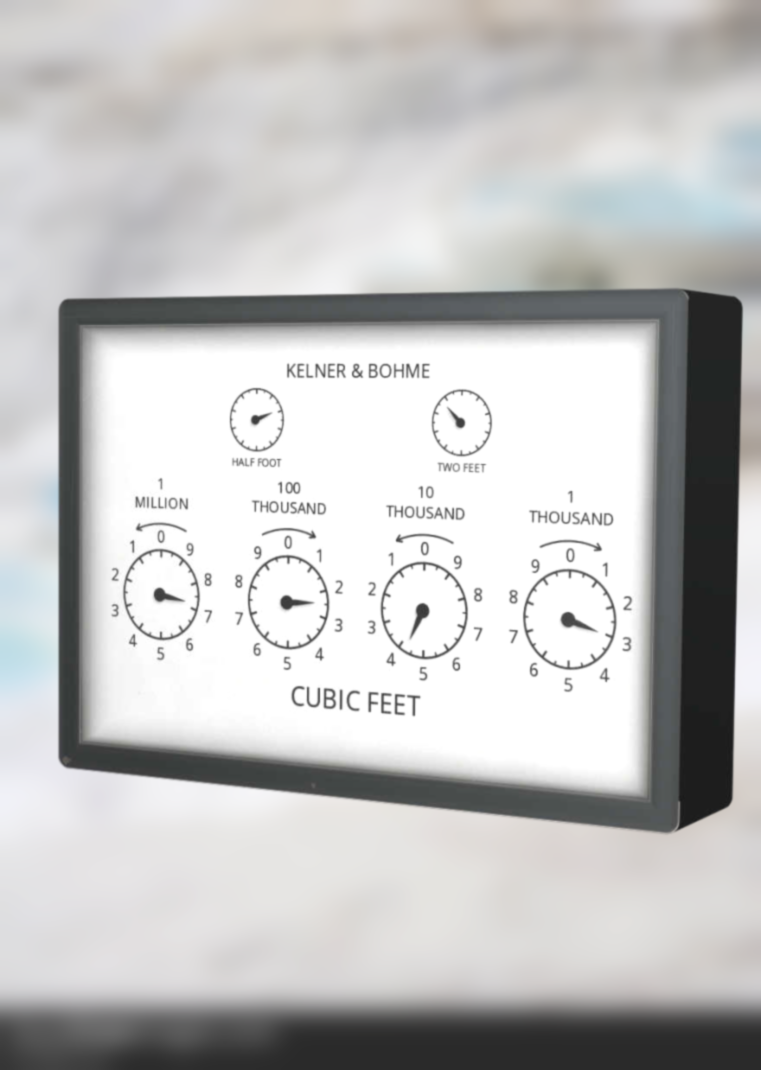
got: 724300 ft³
